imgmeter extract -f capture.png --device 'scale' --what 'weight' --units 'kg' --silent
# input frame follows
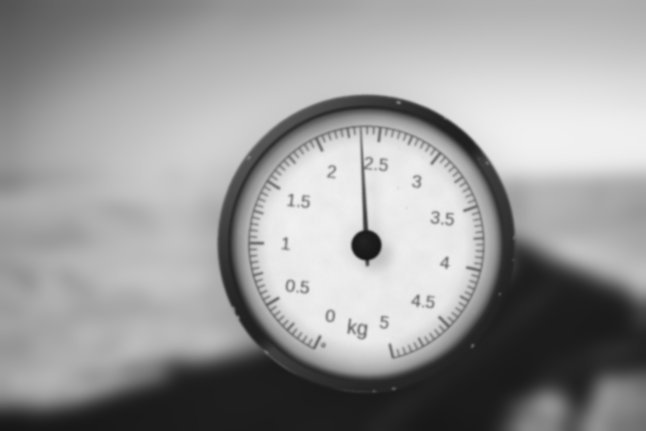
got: 2.35 kg
